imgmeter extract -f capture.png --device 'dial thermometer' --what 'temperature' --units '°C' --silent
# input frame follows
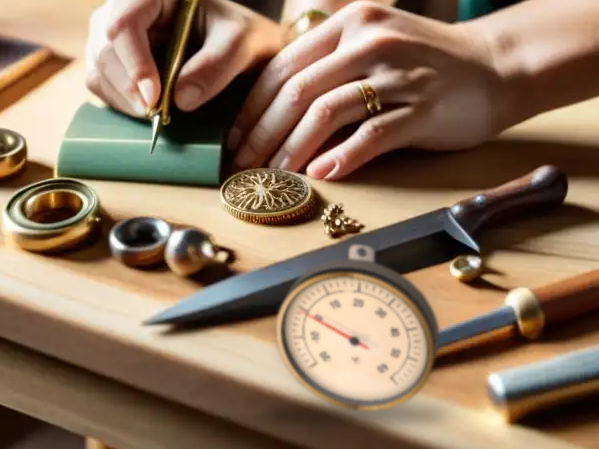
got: 0 °C
